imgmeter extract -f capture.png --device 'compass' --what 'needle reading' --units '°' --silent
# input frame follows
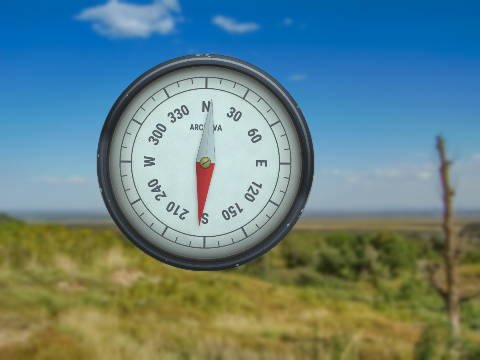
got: 185 °
